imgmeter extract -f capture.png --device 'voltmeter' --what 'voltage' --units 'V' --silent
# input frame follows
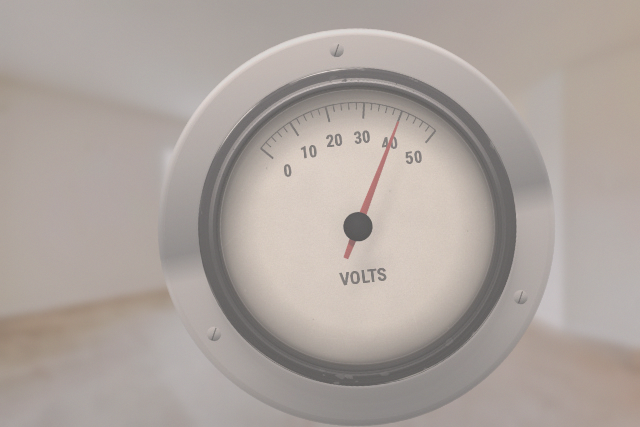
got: 40 V
